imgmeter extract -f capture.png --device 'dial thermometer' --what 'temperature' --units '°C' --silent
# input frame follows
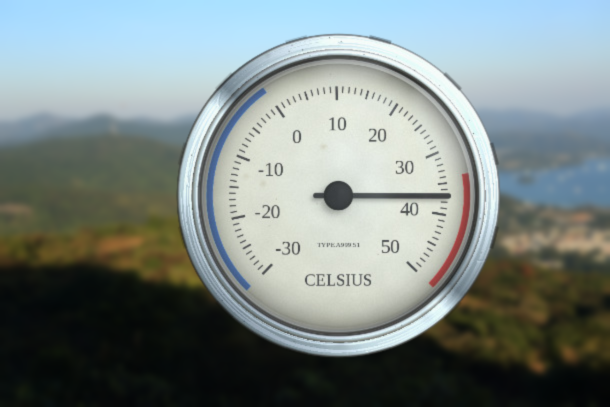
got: 37 °C
